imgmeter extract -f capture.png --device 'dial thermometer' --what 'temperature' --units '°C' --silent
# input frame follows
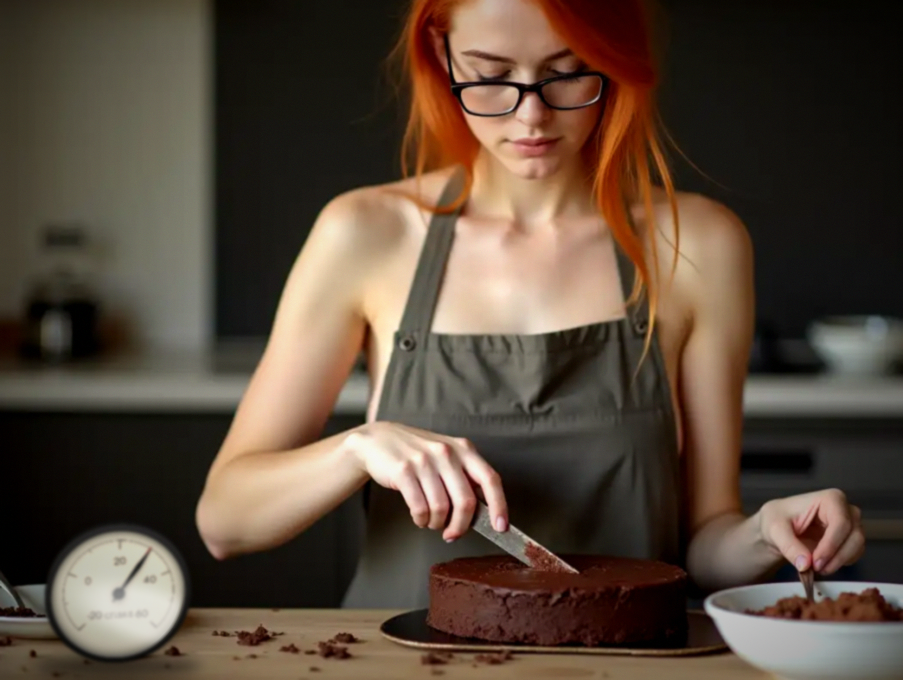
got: 30 °C
